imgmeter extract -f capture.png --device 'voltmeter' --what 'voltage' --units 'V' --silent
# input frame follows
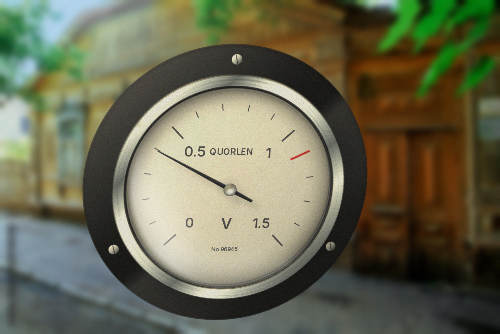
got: 0.4 V
